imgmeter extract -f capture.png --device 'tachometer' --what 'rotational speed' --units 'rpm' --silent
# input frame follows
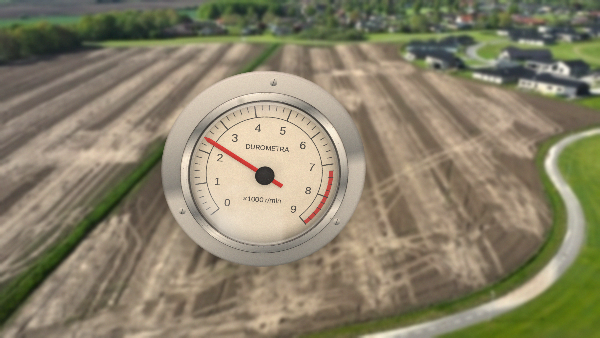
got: 2400 rpm
